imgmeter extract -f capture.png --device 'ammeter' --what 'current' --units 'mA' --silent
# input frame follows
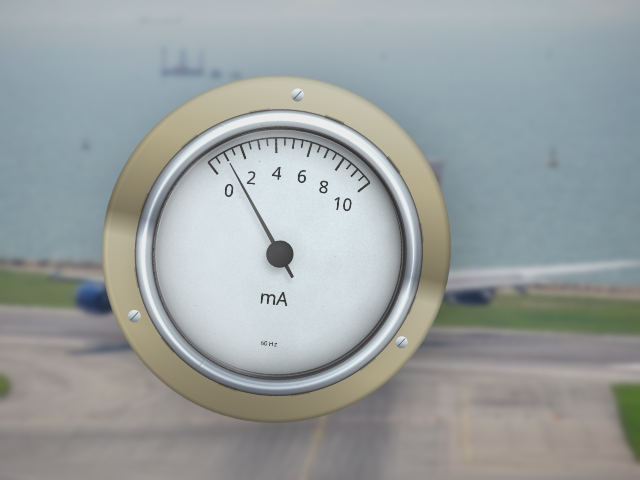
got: 1 mA
